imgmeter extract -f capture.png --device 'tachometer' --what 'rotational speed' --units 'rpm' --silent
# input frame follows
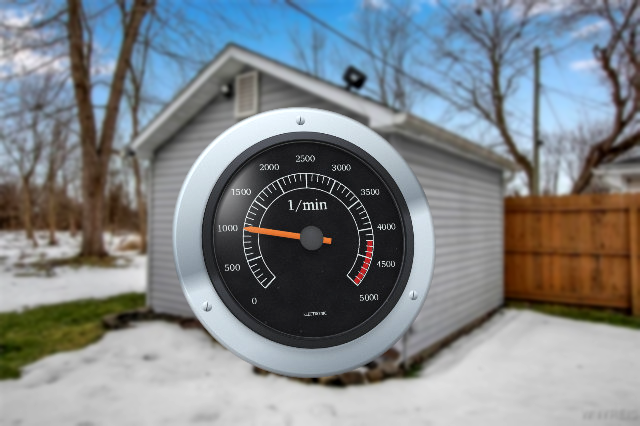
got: 1000 rpm
